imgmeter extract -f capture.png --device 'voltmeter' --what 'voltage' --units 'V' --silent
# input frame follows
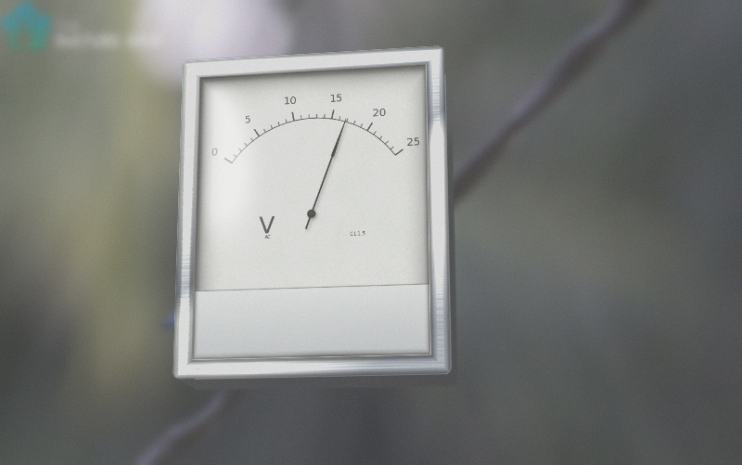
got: 17 V
